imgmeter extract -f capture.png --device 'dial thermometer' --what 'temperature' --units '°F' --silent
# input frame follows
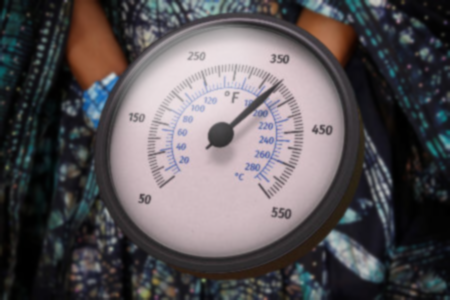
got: 375 °F
